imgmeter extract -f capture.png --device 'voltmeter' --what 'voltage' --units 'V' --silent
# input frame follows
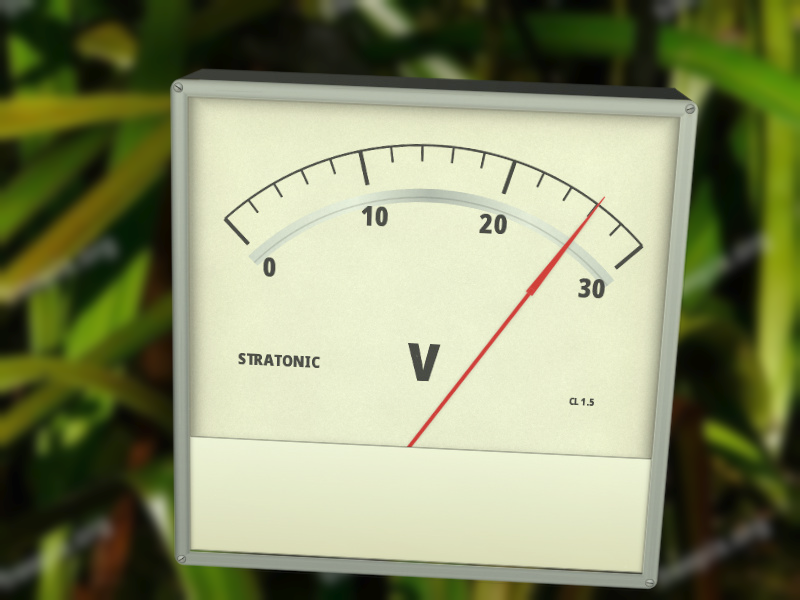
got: 26 V
